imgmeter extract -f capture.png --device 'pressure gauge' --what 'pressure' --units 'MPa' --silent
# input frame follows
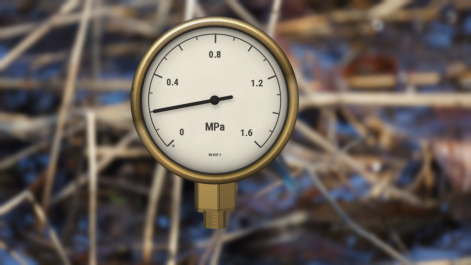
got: 0.2 MPa
